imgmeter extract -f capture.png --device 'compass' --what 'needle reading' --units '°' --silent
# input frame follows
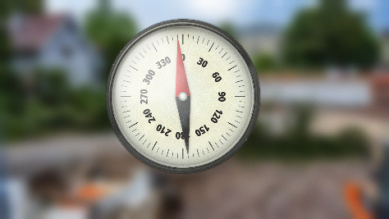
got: 355 °
